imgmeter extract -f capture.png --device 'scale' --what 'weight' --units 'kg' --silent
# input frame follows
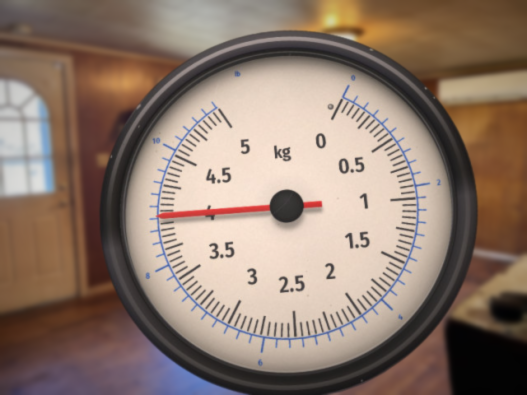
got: 4 kg
